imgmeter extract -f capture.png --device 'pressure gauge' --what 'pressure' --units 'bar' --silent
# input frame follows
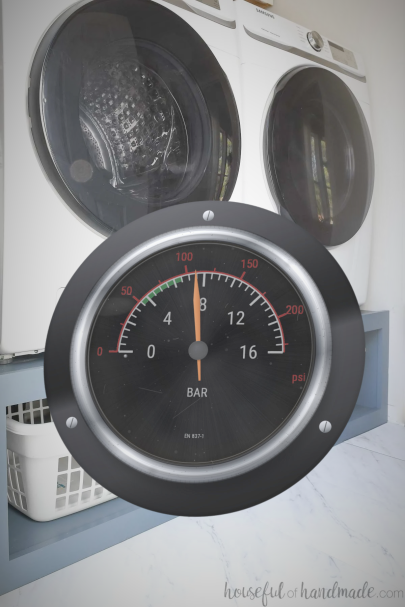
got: 7.5 bar
